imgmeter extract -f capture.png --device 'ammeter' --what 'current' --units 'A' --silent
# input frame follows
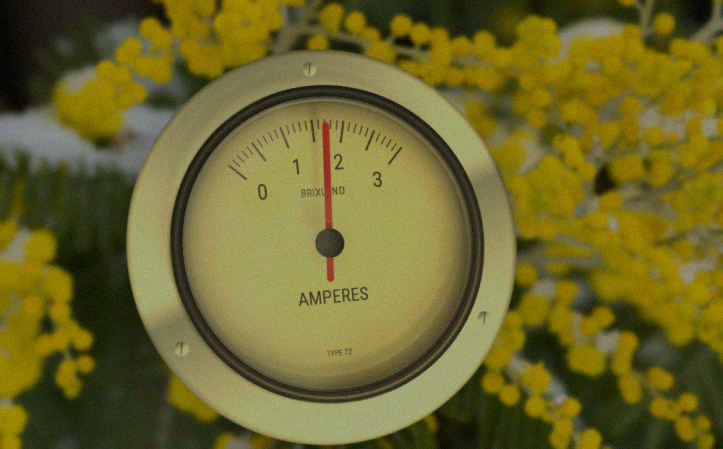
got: 1.7 A
